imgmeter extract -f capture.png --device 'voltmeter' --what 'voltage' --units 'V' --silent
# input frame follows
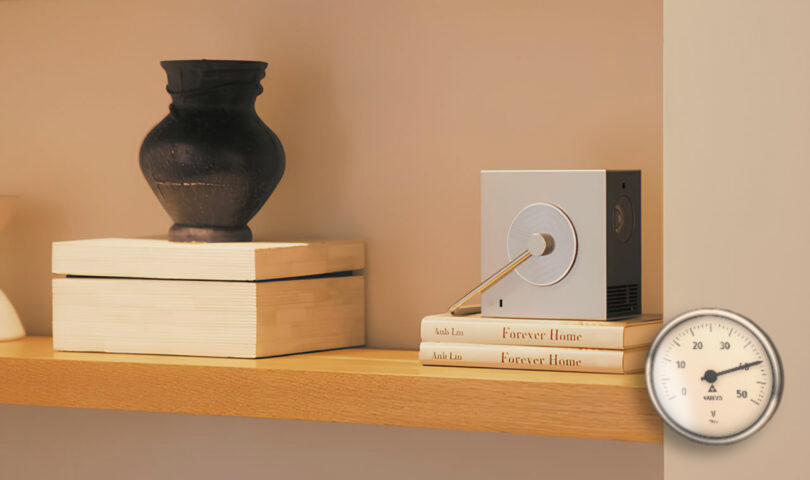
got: 40 V
